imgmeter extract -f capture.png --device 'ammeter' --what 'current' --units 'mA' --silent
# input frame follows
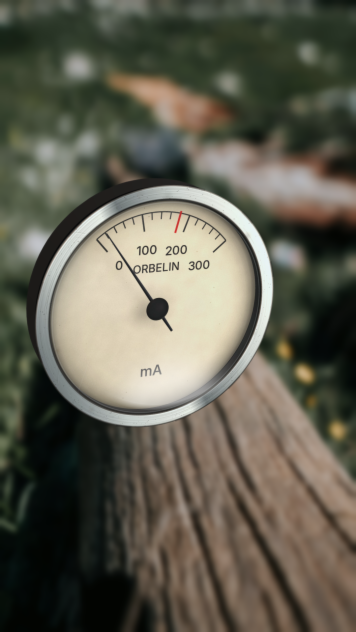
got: 20 mA
